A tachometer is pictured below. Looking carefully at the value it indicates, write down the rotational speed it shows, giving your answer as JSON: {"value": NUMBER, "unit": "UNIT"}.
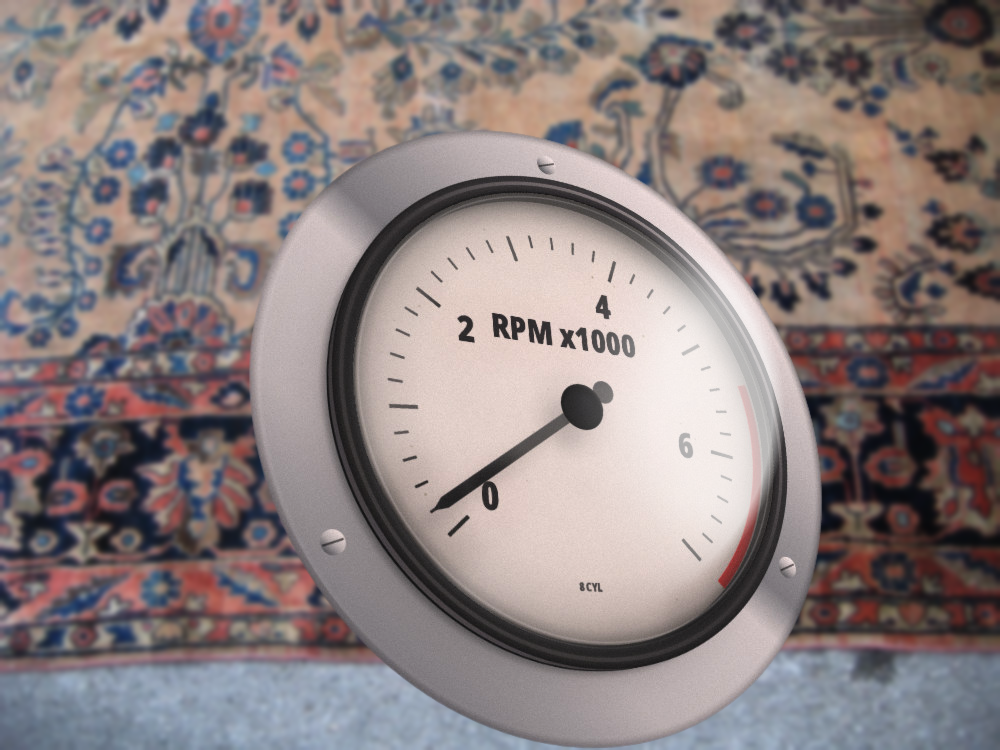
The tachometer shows {"value": 200, "unit": "rpm"}
